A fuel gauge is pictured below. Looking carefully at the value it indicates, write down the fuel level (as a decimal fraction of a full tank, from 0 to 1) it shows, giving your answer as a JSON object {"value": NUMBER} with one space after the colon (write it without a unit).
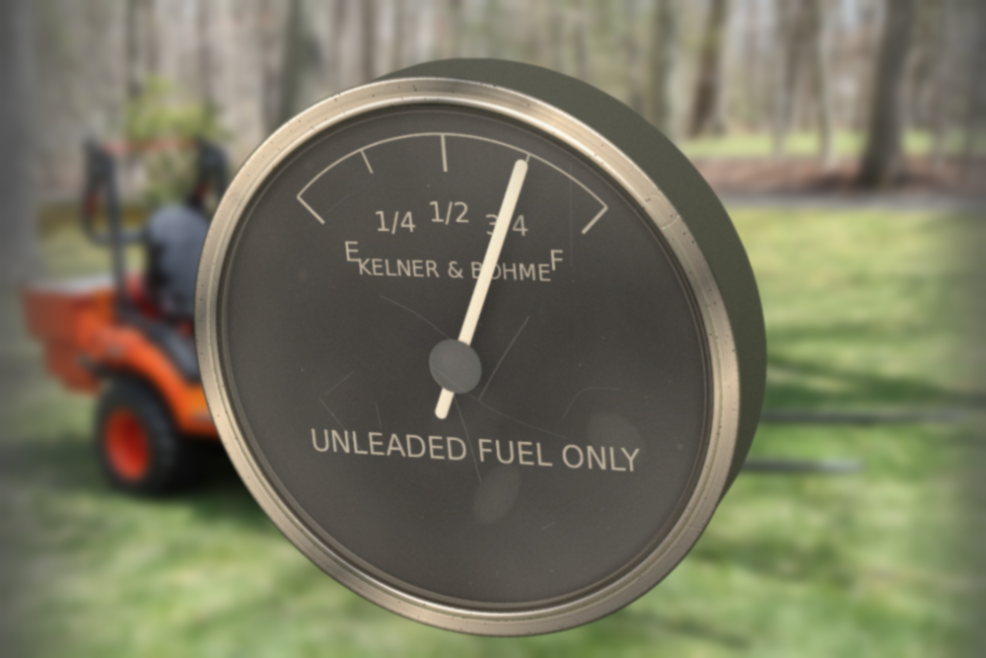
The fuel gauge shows {"value": 0.75}
